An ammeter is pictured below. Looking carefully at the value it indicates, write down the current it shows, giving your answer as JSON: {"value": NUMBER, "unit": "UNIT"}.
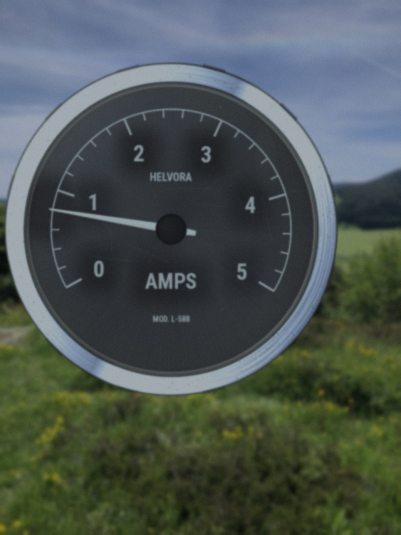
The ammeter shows {"value": 0.8, "unit": "A"}
